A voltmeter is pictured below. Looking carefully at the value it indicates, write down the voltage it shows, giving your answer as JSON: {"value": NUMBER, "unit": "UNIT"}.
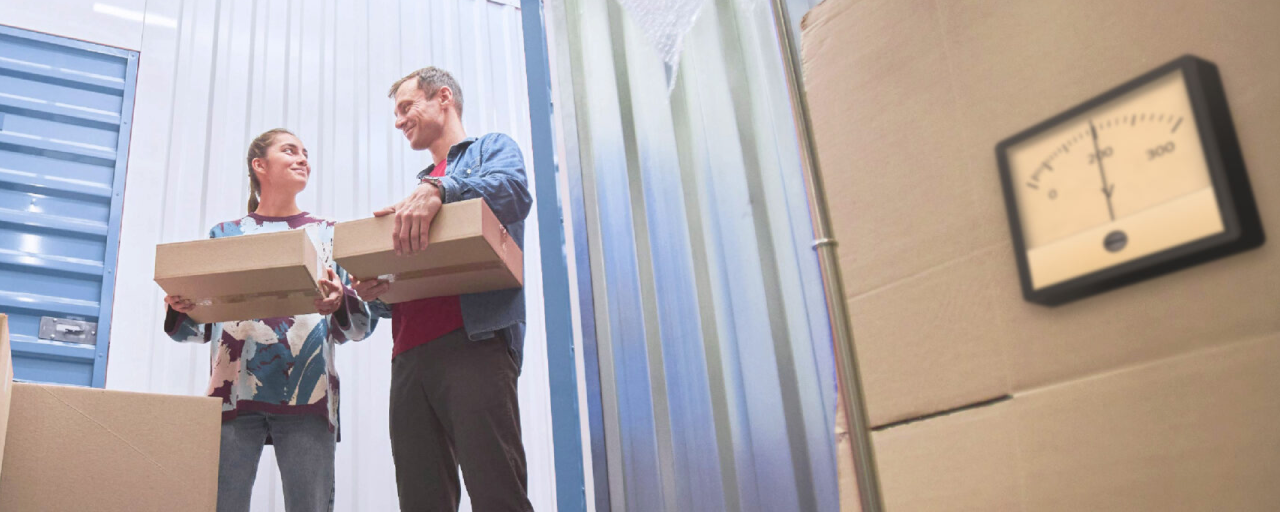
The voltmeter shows {"value": 200, "unit": "V"}
